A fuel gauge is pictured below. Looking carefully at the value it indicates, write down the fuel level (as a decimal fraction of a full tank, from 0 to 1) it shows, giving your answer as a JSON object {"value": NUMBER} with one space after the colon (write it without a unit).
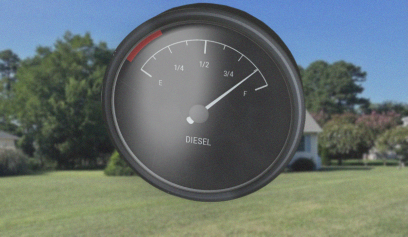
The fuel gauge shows {"value": 0.875}
